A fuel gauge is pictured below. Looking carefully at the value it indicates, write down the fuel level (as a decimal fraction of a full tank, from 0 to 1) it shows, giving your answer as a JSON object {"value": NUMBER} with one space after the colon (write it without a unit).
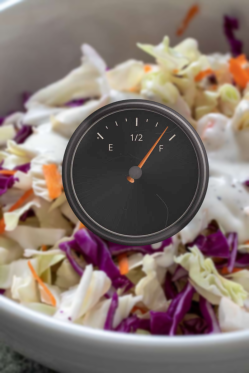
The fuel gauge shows {"value": 0.875}
